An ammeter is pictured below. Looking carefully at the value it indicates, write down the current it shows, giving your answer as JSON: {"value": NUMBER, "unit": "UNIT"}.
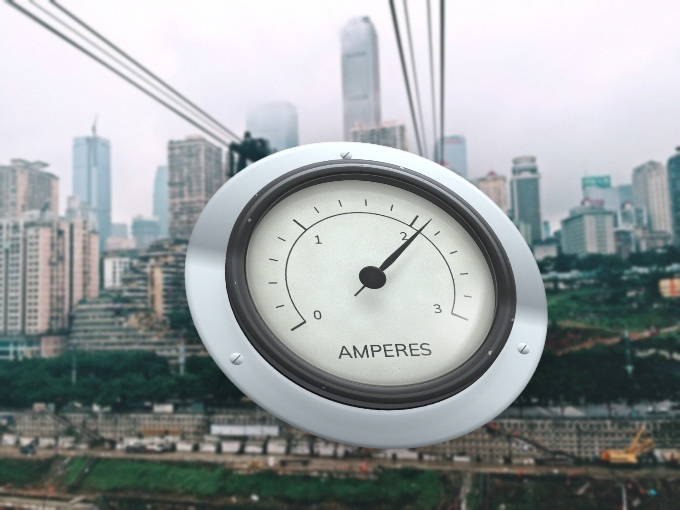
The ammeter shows {"value": 2.1, "unit": "A"}
